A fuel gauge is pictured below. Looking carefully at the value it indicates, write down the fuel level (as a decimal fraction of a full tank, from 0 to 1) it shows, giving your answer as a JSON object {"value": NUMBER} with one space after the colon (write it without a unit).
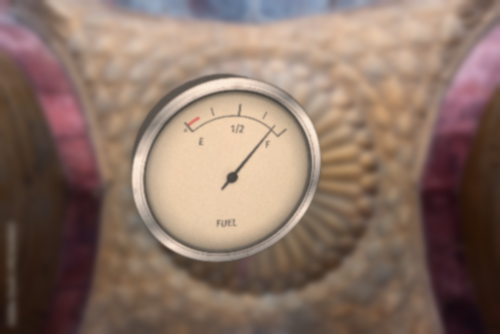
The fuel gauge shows {"value": 0.875}
